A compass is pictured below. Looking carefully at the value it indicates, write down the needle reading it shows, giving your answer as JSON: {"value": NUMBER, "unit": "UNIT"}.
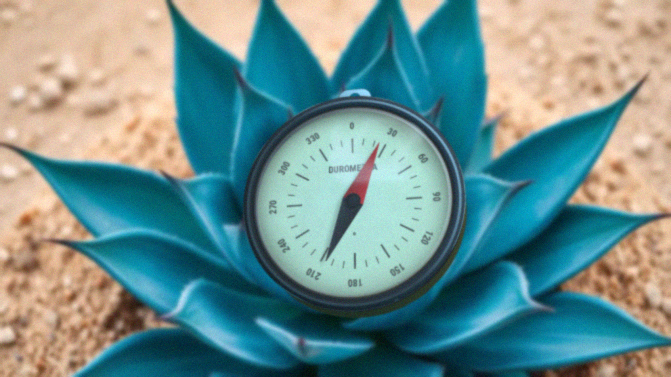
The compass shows {"value": 25, "unit": "°"}
